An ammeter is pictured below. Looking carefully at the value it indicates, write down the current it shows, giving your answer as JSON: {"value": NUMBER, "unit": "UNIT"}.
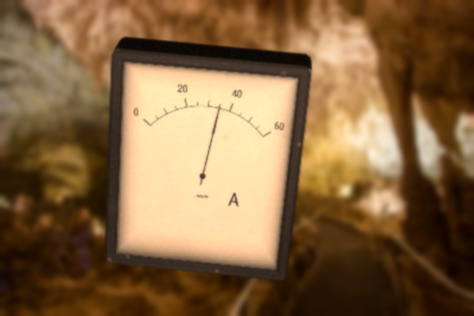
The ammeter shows {"value": 35, "unit": "A"}
